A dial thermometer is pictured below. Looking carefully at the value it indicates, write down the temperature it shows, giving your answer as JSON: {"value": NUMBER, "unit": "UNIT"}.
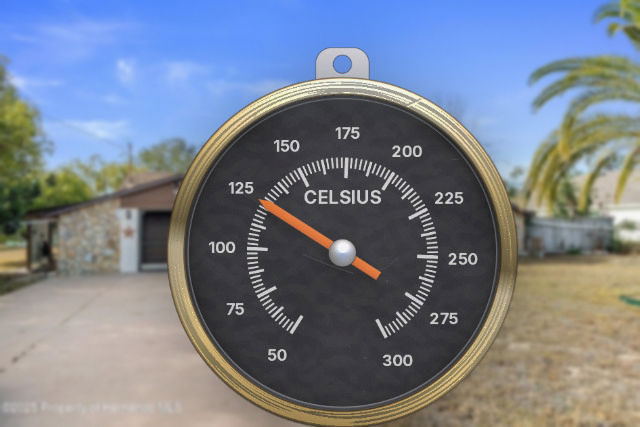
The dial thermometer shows {"value": 125, "unit": "°C"}
